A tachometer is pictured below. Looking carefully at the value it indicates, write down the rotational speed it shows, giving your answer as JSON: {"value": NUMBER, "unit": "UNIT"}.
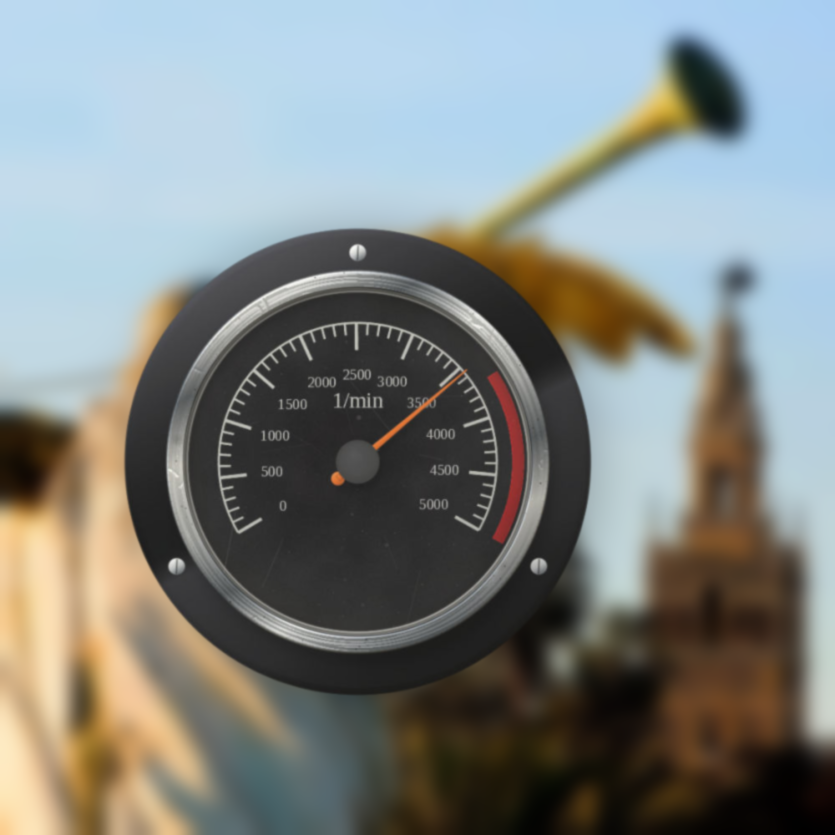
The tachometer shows {"value": 3550, "unit": "rpm"}
